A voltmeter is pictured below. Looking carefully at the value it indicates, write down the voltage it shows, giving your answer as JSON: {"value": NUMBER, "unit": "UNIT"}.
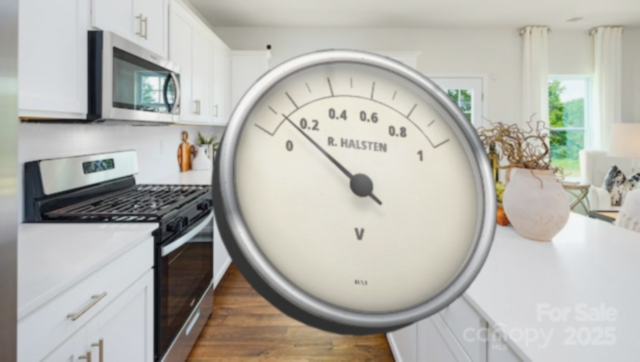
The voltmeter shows {"value": 0.1, "unit": "V"}
